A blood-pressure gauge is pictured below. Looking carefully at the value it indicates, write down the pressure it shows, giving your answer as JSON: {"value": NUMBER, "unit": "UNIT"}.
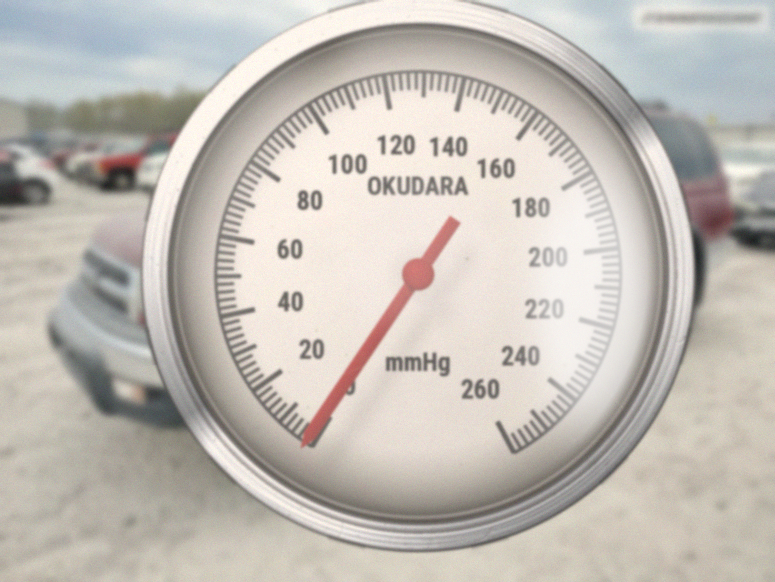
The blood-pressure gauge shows {"value": 2, "unit": "mmHg"}
